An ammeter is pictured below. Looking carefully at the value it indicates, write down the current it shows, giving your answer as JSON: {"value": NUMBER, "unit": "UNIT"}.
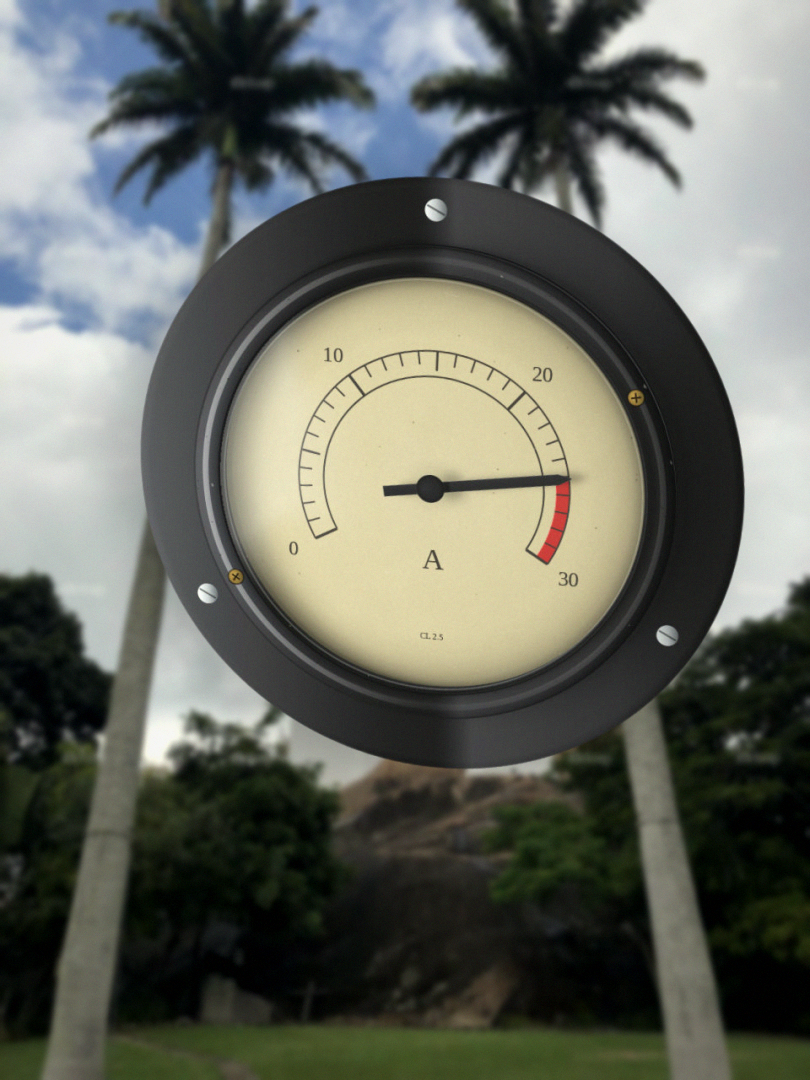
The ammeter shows {"value": 25, "unit": "A"}
